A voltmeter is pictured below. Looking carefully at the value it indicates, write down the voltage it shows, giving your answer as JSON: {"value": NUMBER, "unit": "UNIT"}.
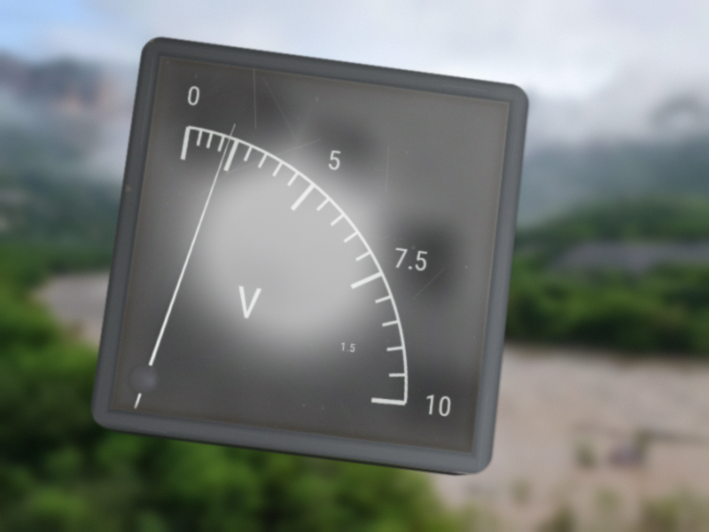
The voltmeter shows {"value": 2.25, "unit": "V"}
